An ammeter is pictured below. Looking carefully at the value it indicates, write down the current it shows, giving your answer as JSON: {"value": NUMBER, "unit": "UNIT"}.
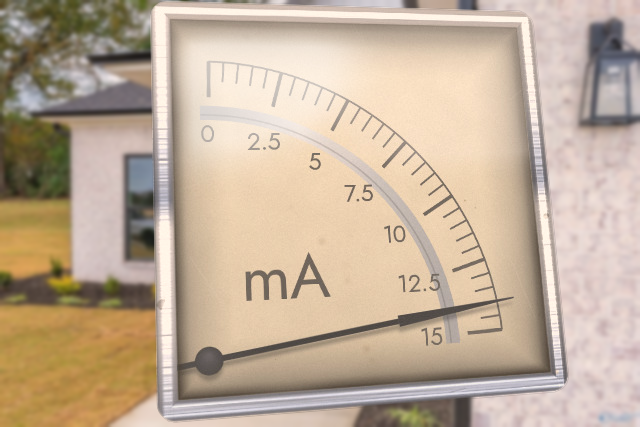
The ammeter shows {"value": 14, "unit": "mA"}
